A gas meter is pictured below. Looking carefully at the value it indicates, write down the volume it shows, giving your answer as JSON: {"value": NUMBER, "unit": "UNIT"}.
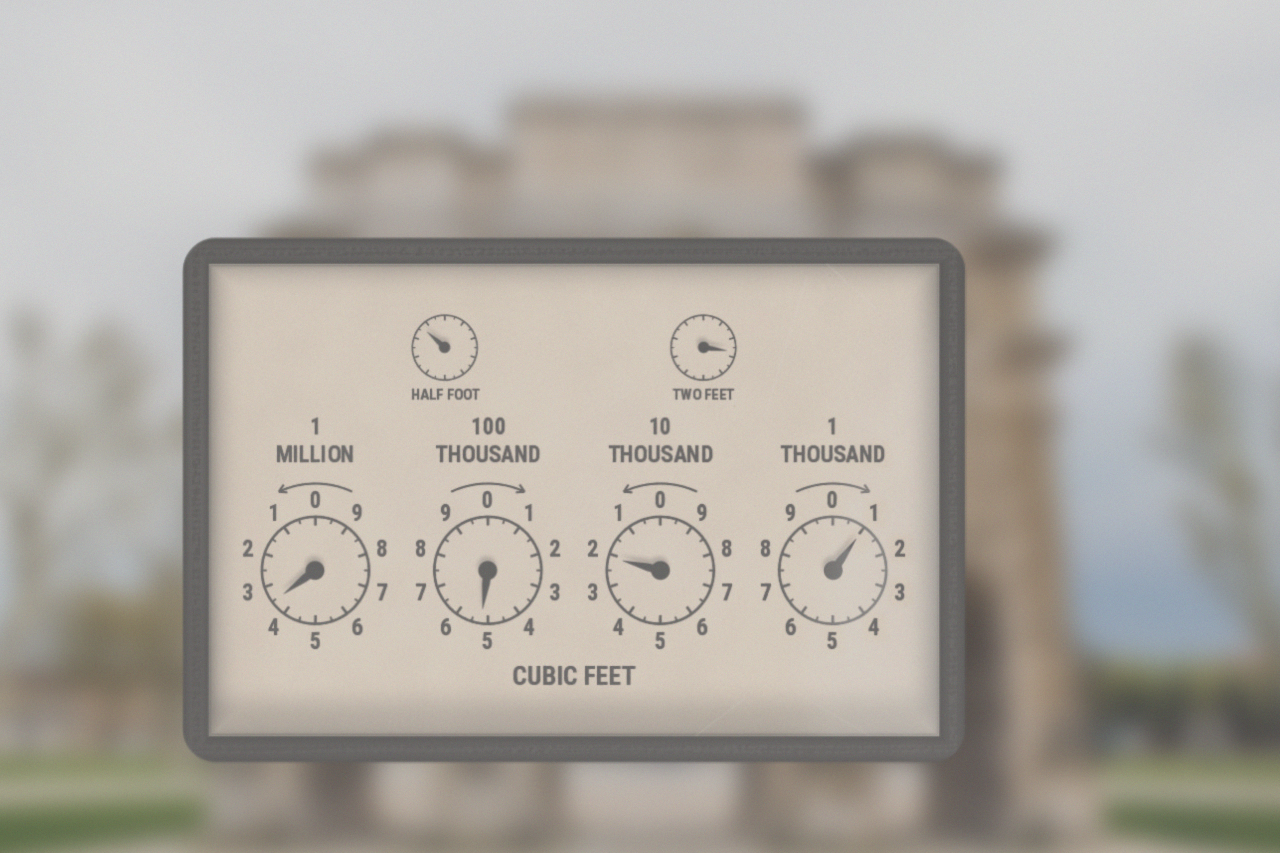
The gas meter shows {"value": 352100, "unit": "ft³"}
